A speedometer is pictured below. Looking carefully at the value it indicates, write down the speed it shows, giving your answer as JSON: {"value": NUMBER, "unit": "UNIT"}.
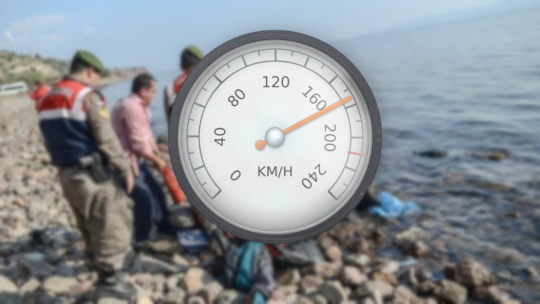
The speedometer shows {"value": 175, "unit": "km/h"}
